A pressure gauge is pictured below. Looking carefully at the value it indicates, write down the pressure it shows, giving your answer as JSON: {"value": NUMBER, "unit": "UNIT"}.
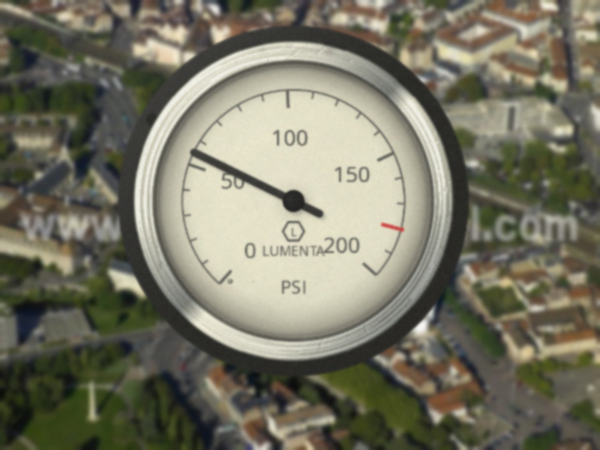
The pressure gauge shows {"value": 55, "unit": "psi"}
